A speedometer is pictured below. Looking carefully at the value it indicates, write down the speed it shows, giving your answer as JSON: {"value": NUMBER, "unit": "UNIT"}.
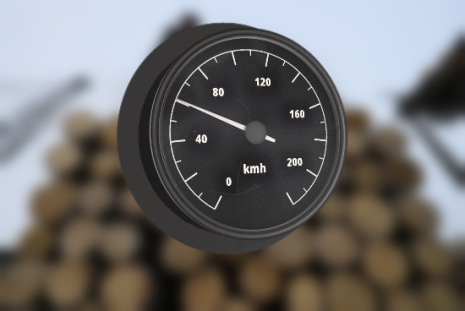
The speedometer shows {"value": 60, "unit": "km/h"}
